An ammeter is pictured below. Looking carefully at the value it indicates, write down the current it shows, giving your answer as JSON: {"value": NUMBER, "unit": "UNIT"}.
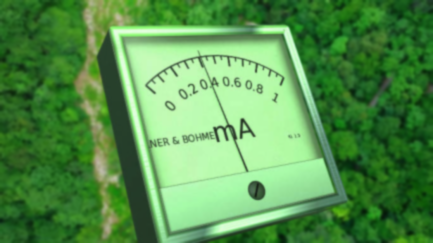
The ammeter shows {"value": 0.4, "unit": "mA"}
